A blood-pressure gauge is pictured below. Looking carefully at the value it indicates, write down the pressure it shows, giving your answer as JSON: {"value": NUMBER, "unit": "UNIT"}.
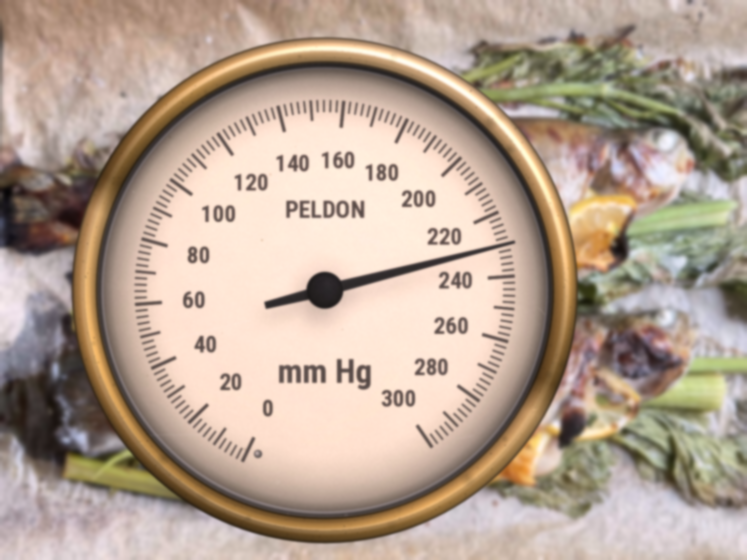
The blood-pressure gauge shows {"value": 230, "unit": "mmHg"}
